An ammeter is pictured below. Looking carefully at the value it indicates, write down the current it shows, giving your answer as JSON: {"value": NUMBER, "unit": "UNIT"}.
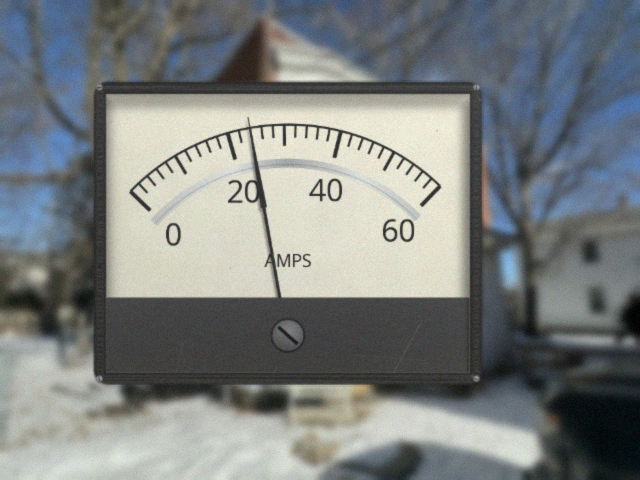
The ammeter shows {"value": 24, "unit": "A"}
